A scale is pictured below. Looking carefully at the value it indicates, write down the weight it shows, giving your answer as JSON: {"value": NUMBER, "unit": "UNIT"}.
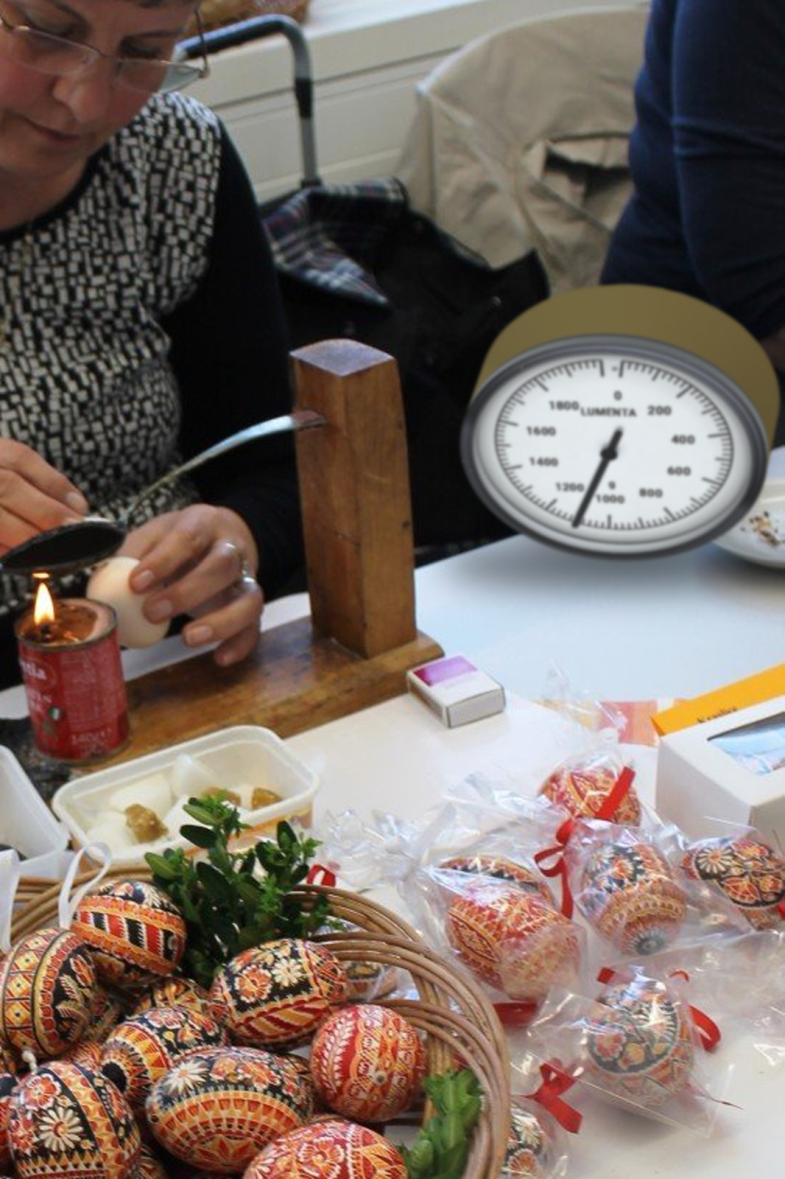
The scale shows {"value": 1100, "unit": "g"}
